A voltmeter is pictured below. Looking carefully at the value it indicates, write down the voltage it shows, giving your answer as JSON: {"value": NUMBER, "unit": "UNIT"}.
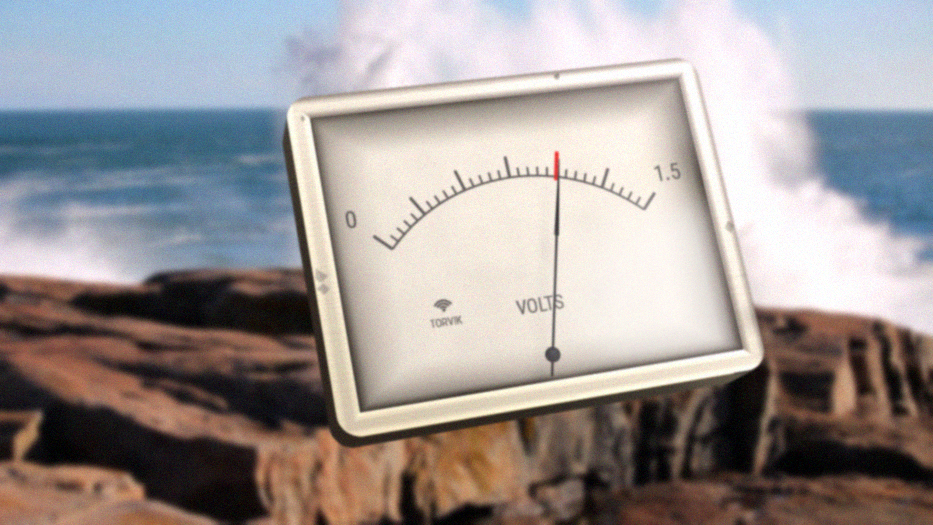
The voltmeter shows {"value": 1, "unit": "V"}
